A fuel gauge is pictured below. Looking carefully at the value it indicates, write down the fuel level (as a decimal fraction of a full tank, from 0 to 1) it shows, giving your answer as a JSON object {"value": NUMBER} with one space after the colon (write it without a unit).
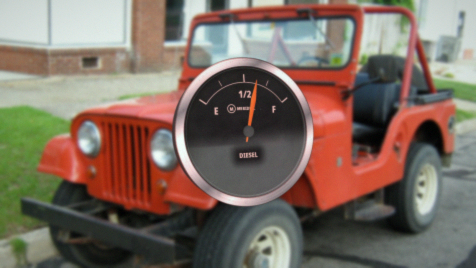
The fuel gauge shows {"value": 0.625}
